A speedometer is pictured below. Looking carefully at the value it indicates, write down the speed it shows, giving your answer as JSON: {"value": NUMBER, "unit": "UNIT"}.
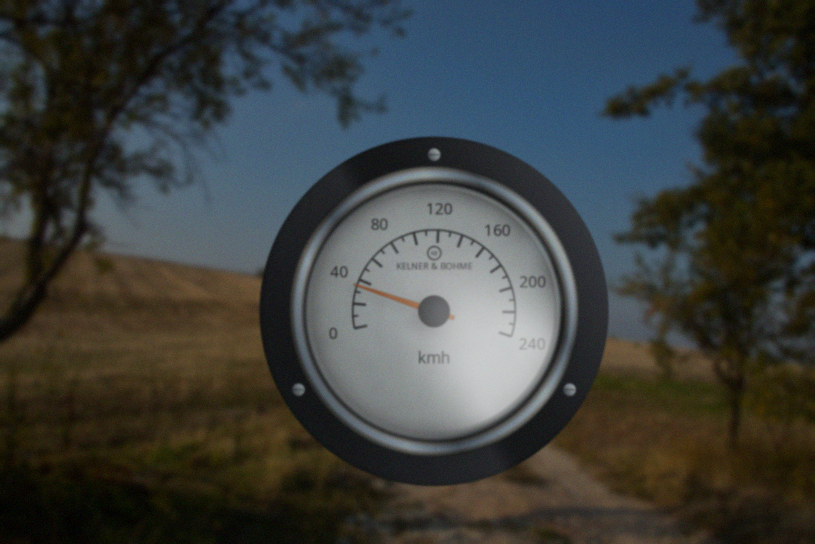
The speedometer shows {"value": 35, "unit": "km/h"}
